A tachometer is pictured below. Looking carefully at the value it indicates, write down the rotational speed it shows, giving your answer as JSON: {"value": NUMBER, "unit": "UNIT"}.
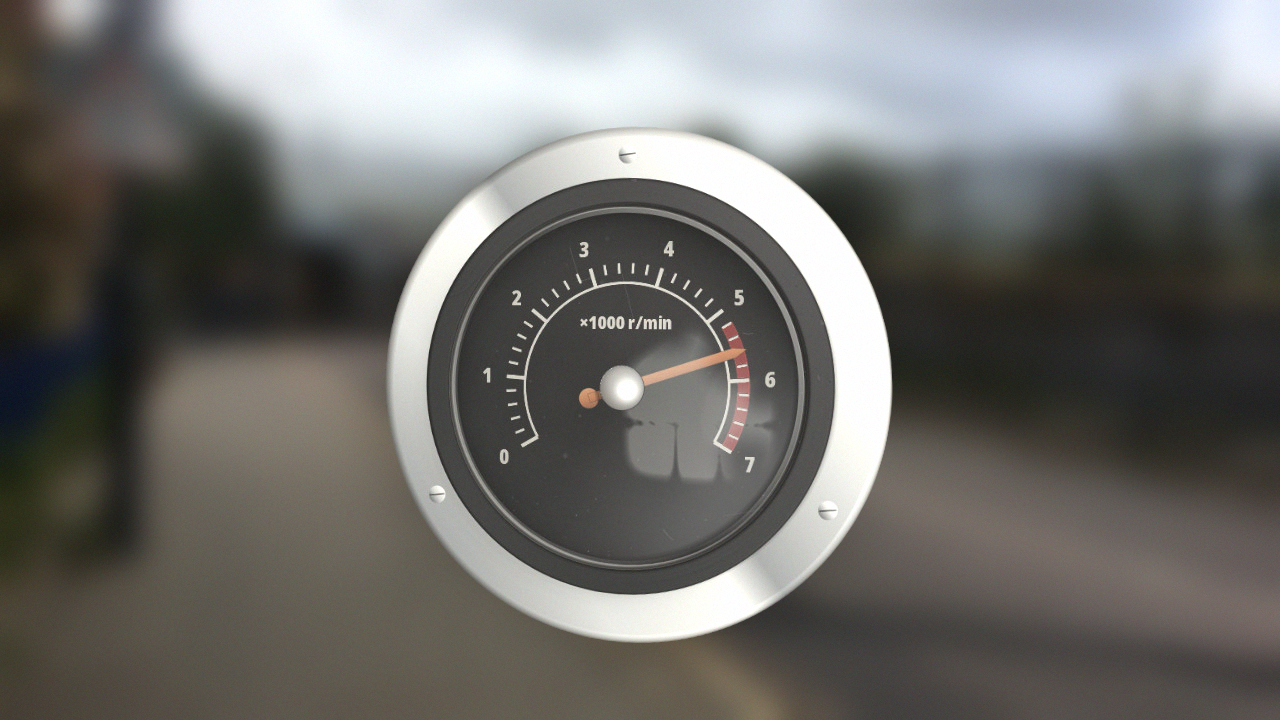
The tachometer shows {"value": 5600, "unit": "rpm"}
